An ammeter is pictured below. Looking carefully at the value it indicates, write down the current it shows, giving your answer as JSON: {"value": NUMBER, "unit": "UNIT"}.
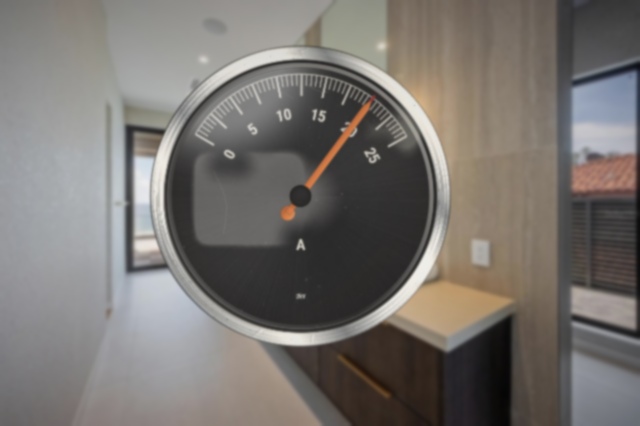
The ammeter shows {"value": 20, "unit": "A"}
